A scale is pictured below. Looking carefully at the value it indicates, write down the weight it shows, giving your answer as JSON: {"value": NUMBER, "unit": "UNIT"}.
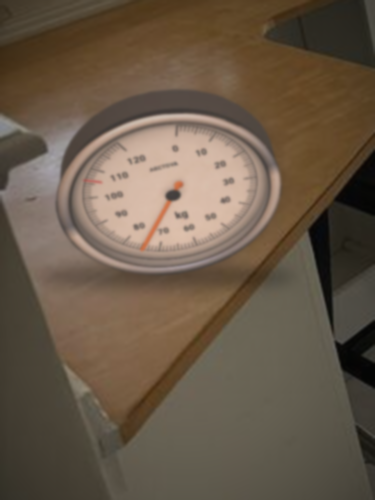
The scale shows {"value": 75, "unit": "kg"}
